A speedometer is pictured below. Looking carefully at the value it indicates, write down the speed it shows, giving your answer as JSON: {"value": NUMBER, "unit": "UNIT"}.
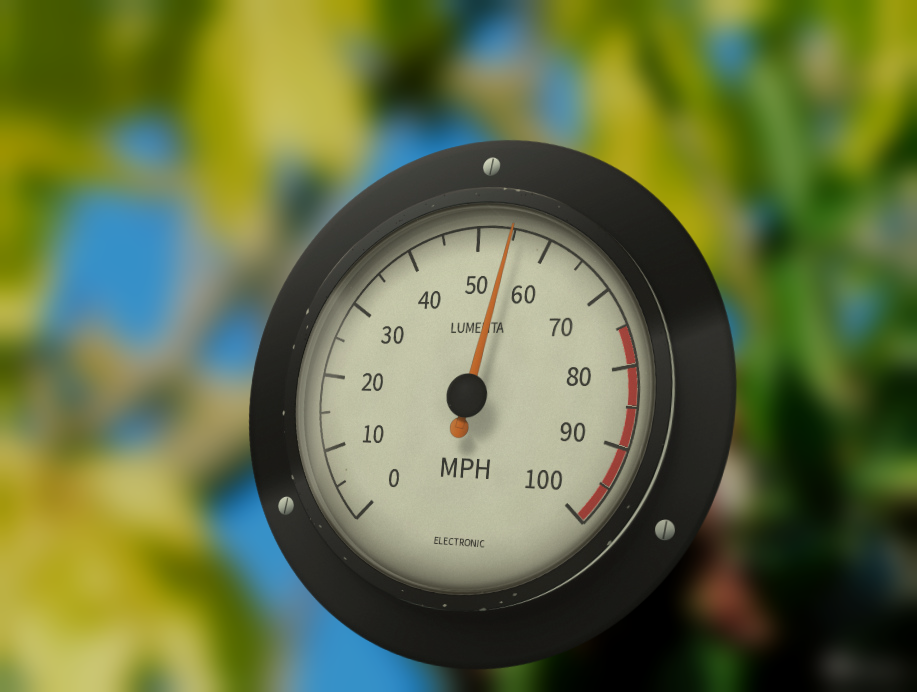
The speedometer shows {"value": 55, "unit": "mph"}
